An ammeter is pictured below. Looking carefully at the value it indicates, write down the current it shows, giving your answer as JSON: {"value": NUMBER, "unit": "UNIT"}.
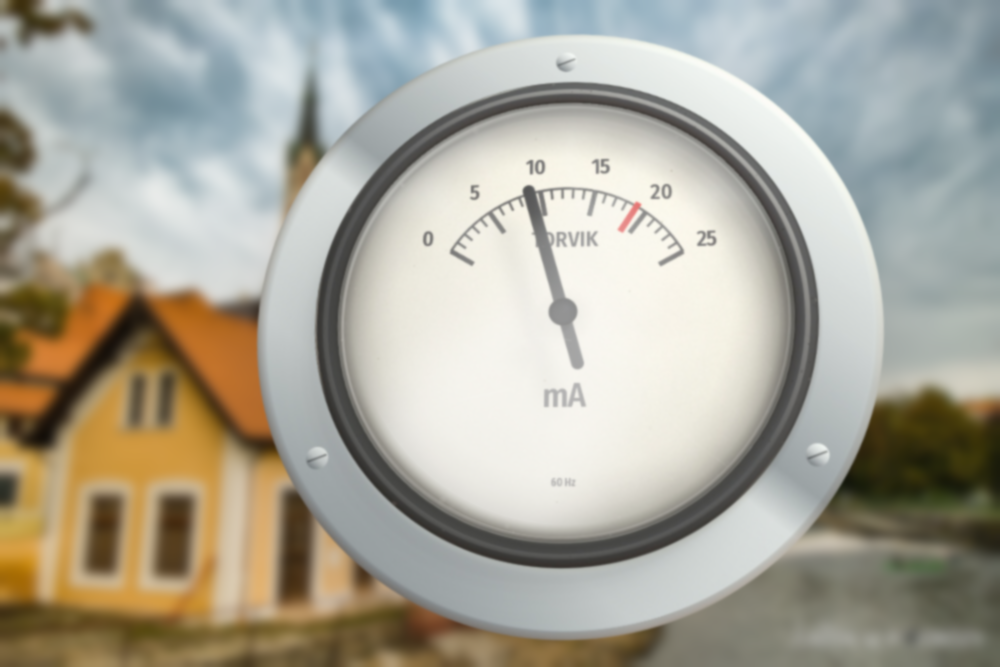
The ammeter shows {"value": 9, "unit": "mA"}
